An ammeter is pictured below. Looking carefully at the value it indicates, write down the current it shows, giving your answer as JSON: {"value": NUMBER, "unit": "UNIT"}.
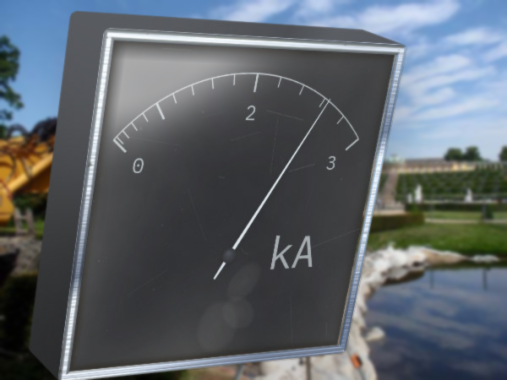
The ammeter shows {"value": 2.6, "unit": "kA"}
